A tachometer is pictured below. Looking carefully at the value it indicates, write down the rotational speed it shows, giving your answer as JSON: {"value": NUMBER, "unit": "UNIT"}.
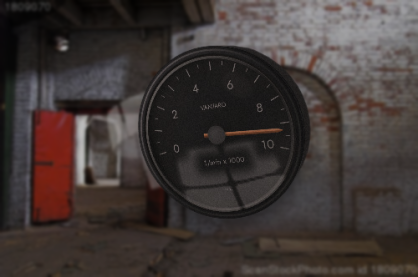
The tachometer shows {"value": 9250, "unit": "rpm"}
